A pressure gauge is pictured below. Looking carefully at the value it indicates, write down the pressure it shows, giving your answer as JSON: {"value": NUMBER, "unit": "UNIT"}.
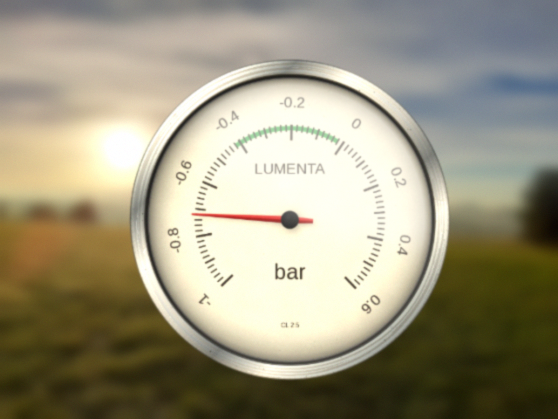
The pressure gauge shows {"value": -0.72, "unit": "bar"}
